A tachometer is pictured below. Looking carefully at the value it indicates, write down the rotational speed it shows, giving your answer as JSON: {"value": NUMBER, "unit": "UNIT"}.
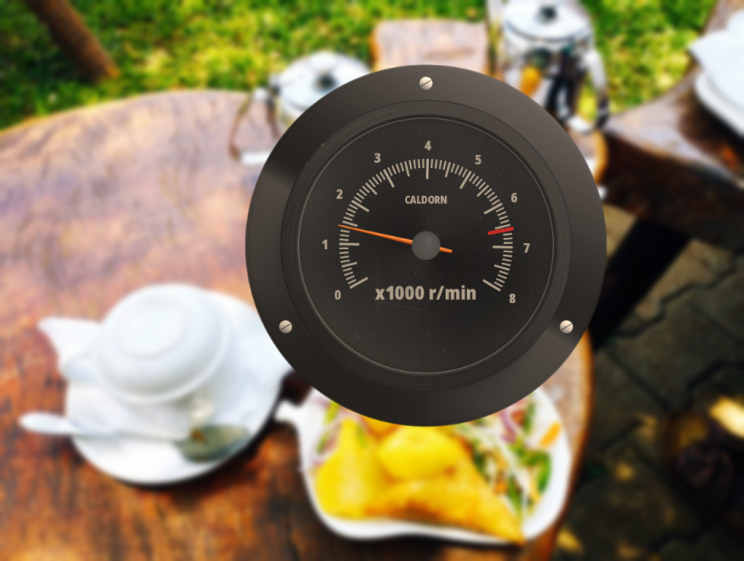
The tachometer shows {"value": 1400, "unit": "rpm"}
